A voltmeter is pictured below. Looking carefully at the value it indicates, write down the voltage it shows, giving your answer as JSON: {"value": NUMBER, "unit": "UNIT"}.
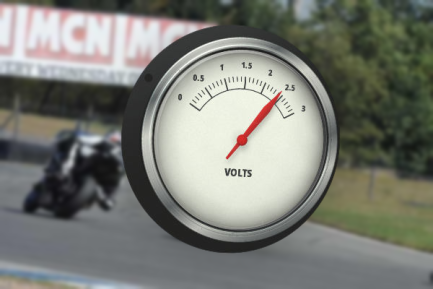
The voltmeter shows {"value": 2.4, "unit": "V"}
